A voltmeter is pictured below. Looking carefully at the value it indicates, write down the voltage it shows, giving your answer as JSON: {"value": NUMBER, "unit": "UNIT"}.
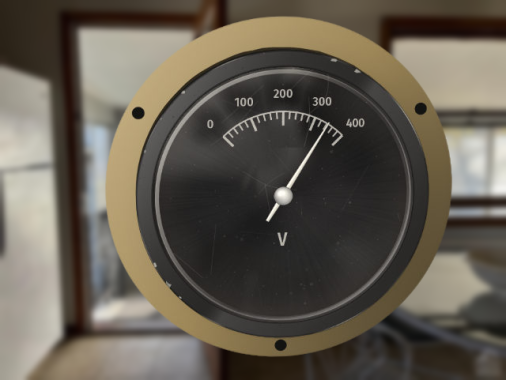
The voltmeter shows {"value": 340, "unit": "V"}
